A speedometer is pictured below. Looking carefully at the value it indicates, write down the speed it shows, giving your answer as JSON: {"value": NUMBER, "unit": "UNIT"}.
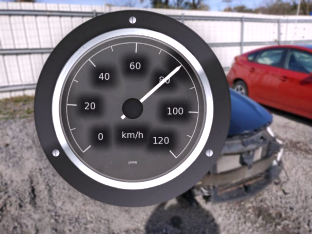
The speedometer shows {"value": 80, "unit": "km/h"}
